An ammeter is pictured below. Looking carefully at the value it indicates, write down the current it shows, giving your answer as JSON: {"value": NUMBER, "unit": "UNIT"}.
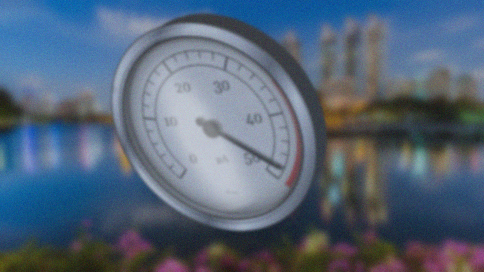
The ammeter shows {"value": 48, "unit": "µA"}
